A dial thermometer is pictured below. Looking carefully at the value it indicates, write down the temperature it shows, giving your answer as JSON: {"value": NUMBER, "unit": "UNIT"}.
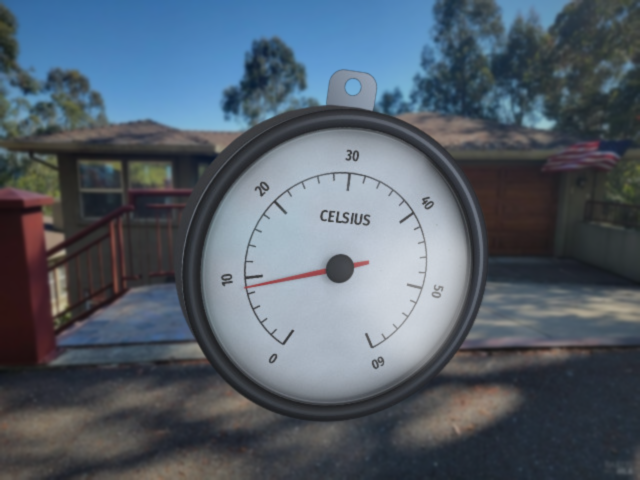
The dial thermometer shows {"value": 9, "unit": "°C"}
